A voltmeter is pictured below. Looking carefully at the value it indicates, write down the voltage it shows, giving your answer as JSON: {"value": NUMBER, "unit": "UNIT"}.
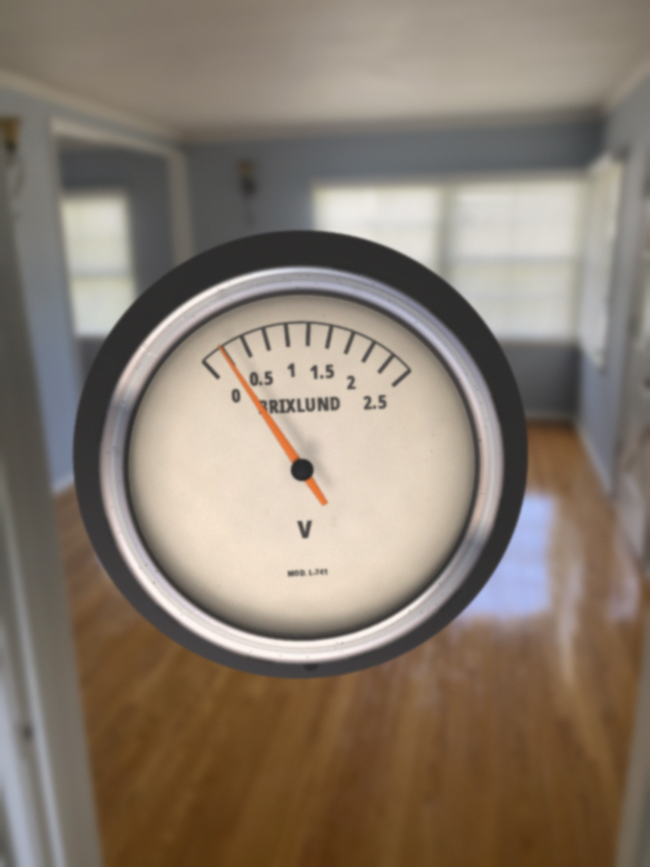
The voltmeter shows {"value": 0.25, "unit": "V"}
